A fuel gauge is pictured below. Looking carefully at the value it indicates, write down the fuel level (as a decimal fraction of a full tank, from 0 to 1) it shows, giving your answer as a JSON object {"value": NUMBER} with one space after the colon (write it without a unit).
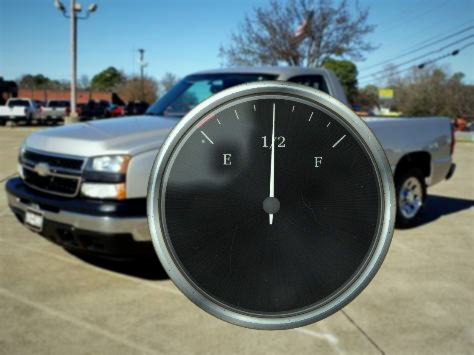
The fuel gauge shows {"value": 0.5}
